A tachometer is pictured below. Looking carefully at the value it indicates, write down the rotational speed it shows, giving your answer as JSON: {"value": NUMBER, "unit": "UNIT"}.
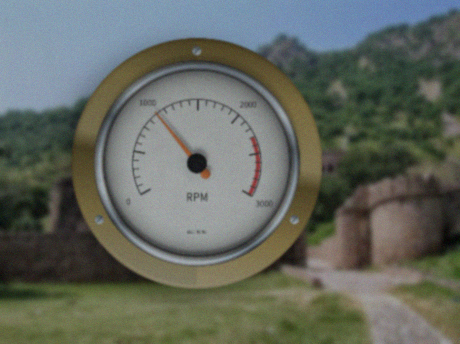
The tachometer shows {"value": 1000, "unit": "rpm"}
